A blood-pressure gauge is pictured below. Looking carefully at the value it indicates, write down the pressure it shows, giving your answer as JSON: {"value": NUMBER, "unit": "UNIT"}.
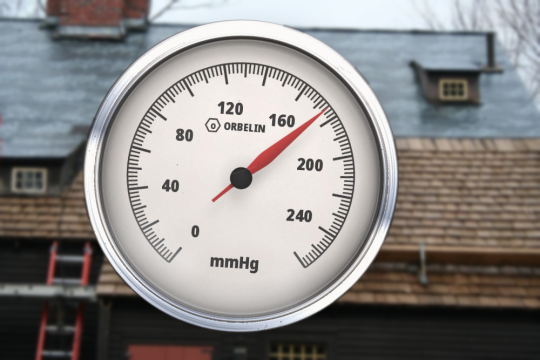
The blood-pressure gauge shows {"value": 174, "unit": "mmHg"}
